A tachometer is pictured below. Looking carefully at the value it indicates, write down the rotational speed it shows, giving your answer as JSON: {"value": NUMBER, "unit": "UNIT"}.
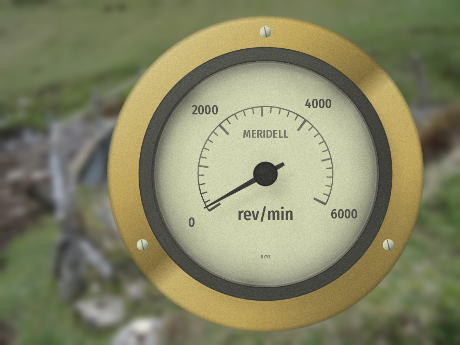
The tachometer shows {"value": 100, "unit": "rpm"}
